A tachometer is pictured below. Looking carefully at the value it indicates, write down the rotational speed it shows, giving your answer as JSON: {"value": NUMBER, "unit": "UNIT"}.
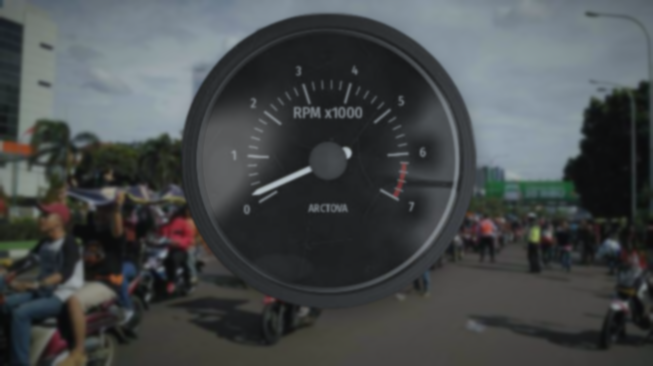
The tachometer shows {"value": 200, "unit": "rpm"}
